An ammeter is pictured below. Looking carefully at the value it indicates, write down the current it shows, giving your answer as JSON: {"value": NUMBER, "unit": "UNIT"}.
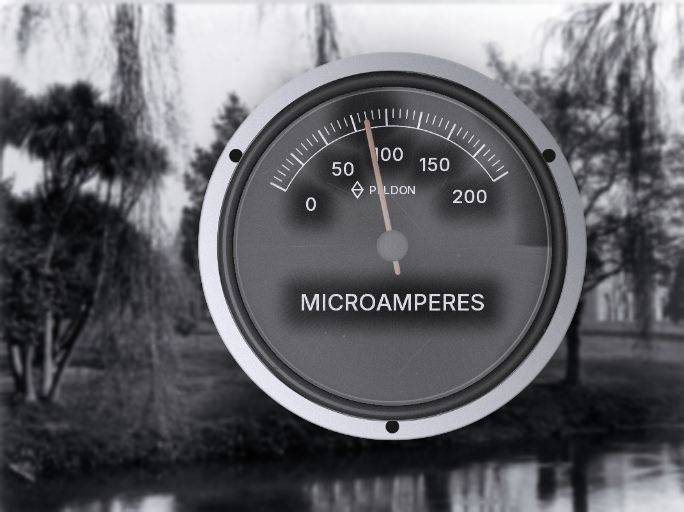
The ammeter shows {"value": 85, "unit": "µA"}
